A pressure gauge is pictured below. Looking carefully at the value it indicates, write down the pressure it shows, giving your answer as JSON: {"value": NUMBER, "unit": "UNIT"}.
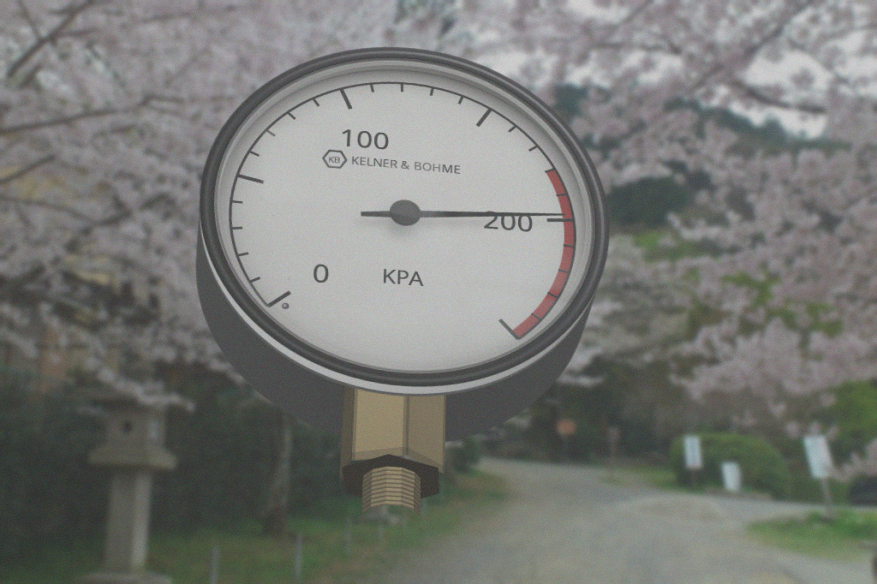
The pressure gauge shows {"value": 200, "unit": "kPa"}
